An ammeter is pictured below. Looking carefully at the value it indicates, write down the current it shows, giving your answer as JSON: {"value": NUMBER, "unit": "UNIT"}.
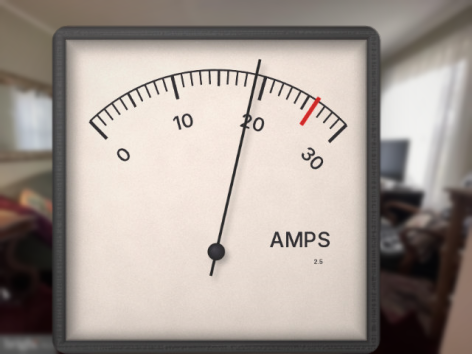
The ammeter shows {"value": 19, "unit": "A"}
